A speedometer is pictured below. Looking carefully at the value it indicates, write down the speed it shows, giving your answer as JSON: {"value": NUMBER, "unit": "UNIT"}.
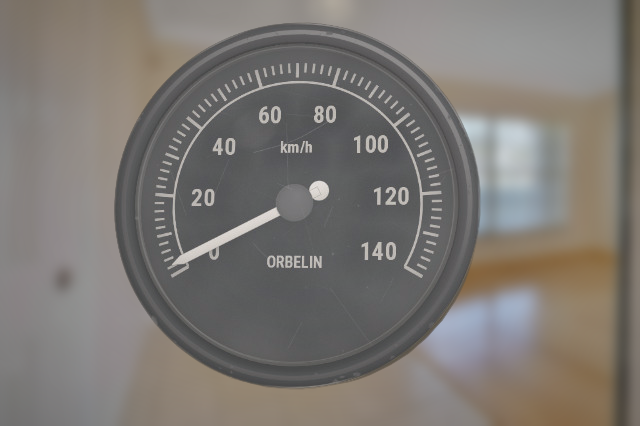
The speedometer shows {"value": 2, "unit": "km/h"}
